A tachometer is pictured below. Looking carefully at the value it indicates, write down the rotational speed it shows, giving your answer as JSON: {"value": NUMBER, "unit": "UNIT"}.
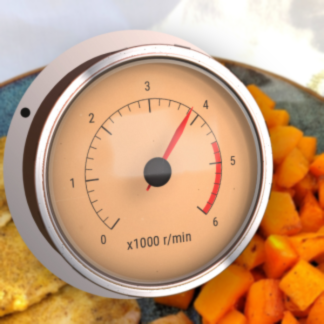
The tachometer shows {"value": 3800, "unit": "rpm"}
